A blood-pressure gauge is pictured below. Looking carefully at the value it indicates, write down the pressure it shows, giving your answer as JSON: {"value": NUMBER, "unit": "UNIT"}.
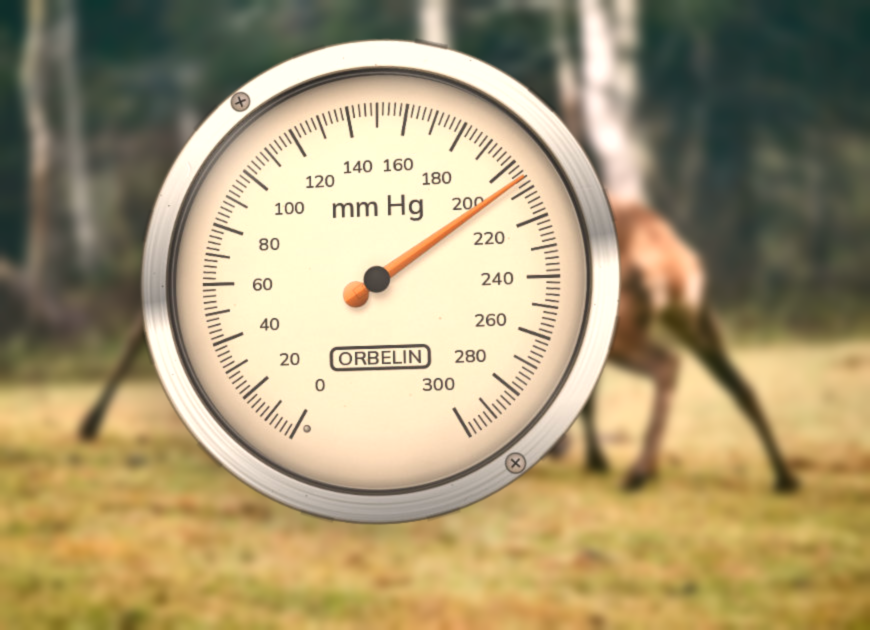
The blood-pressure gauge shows {"value": 206, "unit": "mmHg"}
